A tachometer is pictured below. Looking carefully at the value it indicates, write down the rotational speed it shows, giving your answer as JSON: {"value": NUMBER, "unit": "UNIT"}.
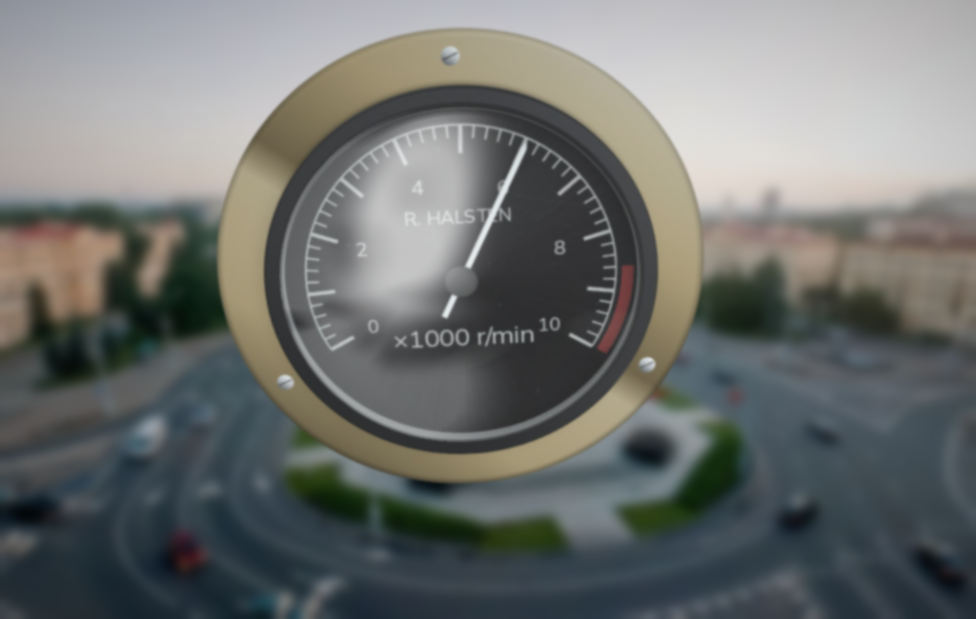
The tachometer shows {"value": 6000, "unit": "rpm"}
